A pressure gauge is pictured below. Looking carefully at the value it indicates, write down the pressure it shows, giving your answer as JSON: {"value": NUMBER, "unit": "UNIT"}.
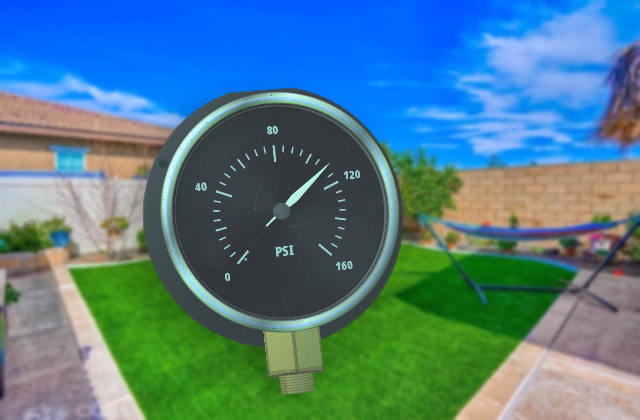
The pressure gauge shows {"value": 110, "unit": "psi"}
